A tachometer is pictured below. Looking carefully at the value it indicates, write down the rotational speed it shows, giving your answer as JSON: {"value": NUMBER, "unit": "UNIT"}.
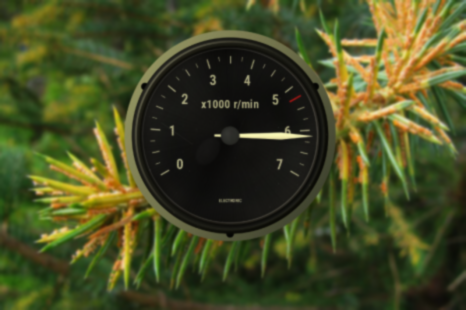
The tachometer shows {"value": 6125, "unit": "rpm"}
